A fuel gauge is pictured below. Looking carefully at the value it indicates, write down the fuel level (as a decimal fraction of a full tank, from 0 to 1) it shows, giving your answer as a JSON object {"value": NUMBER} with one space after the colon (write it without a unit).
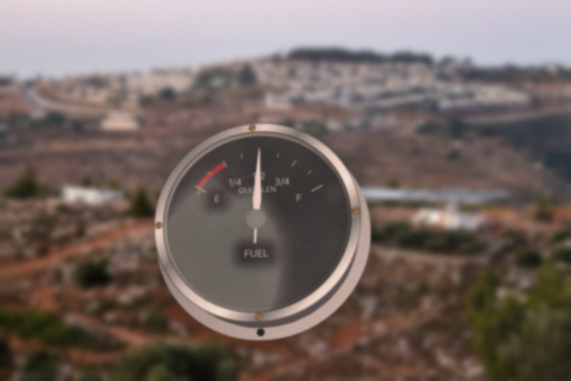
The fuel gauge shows {"value": 0.5}
